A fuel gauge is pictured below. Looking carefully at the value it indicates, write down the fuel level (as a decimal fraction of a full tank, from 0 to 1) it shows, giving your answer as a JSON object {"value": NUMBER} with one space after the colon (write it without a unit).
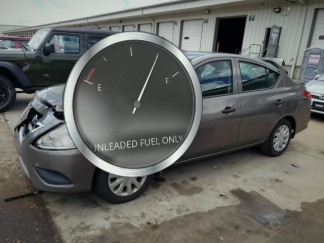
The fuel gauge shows {"value": 0.75}
